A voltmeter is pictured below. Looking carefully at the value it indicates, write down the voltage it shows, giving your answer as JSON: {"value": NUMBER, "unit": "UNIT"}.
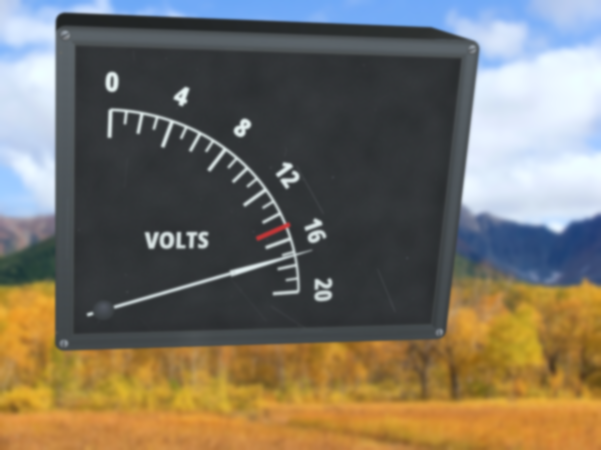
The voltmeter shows {"value": 17, "unit": "V"}
